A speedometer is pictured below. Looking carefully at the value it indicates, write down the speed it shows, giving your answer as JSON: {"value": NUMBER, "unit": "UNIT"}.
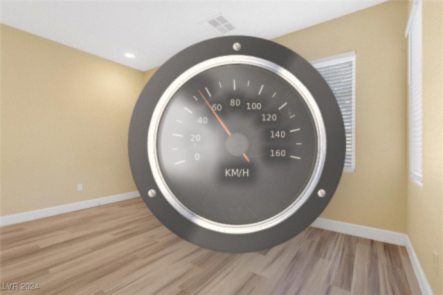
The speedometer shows {"value": 55, "unit": "km/h"}
